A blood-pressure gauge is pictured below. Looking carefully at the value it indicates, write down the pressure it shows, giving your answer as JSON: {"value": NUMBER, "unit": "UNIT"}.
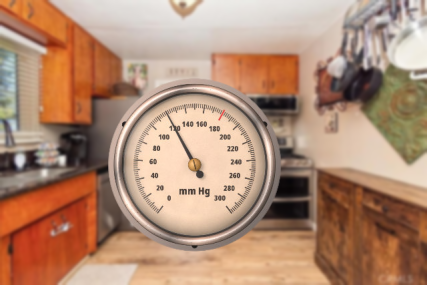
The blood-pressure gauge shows {"value": 120, "unit": "mmHg"}
